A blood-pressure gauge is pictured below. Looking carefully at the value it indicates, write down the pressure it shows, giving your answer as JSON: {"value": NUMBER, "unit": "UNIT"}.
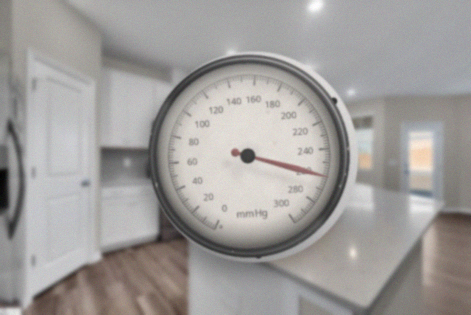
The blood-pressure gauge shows {"value": 260, "unit": "mmHg"}
